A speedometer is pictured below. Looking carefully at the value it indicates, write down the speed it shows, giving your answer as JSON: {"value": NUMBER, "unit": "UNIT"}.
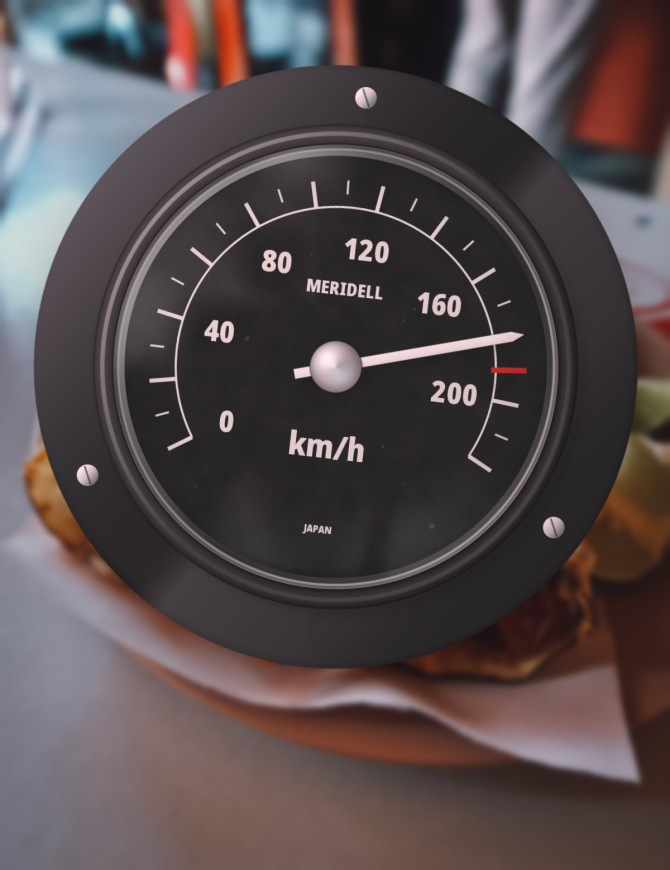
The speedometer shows {"value": 180, "unit": "km/h"}
